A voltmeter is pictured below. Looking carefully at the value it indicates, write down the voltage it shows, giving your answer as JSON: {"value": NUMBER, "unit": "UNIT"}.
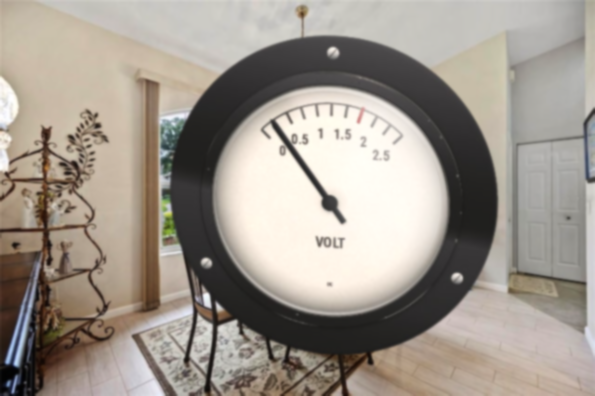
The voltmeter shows {"value": 0.25, "unit": "V"}
